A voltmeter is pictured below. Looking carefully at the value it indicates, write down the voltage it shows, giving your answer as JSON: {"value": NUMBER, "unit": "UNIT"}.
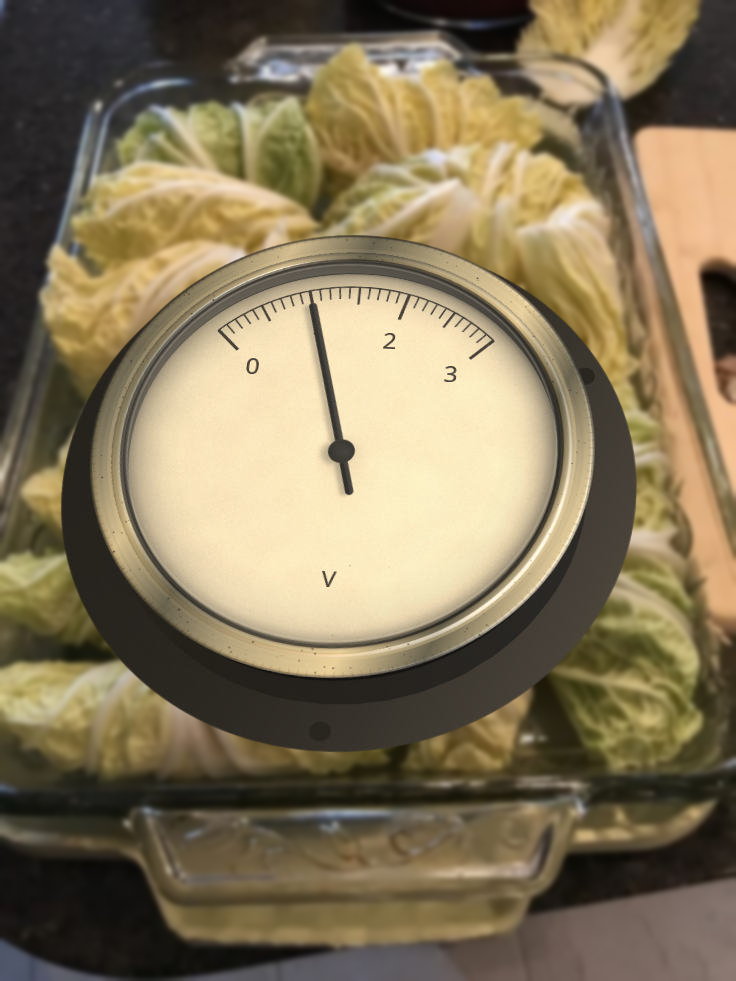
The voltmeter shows {"value": 1, "unit": "V"}
